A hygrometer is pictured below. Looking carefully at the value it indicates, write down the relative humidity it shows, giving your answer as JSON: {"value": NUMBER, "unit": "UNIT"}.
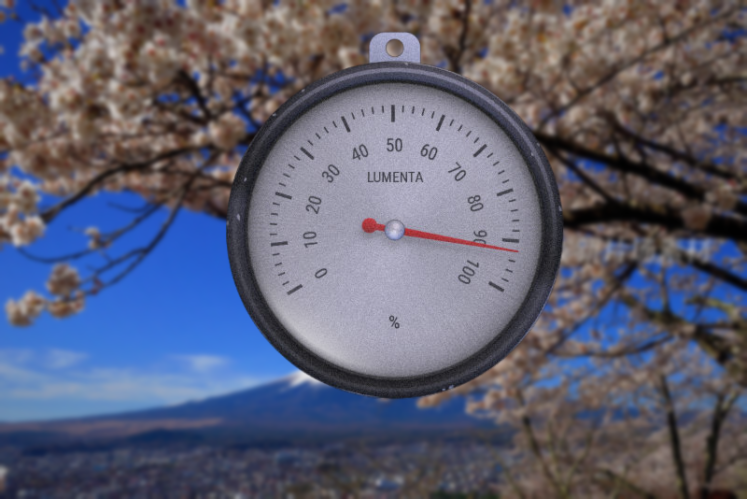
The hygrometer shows {"value": 92, "unit": "%"}
